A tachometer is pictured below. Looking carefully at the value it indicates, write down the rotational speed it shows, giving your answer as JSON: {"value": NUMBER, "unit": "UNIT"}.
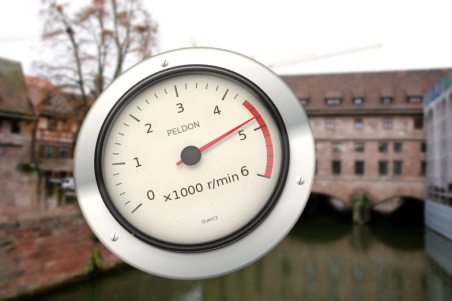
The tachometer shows {"value": 4800, "unit": "rpm"}
